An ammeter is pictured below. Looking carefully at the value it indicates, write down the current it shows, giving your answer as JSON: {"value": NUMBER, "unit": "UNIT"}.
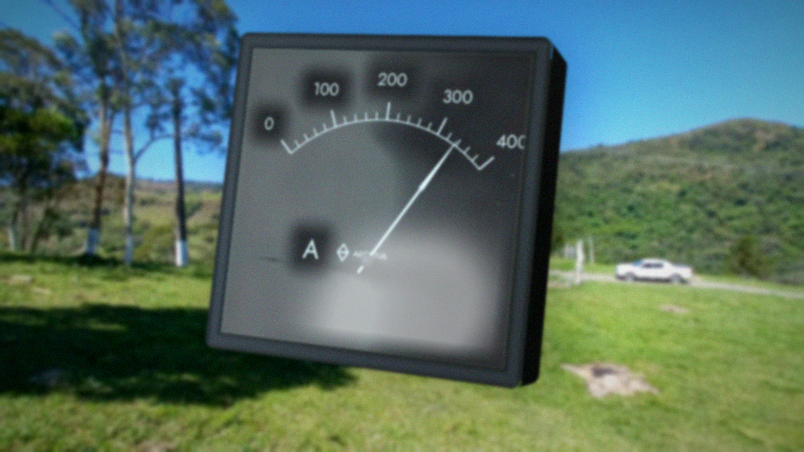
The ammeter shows {"value": 340, "unit": "A"}
